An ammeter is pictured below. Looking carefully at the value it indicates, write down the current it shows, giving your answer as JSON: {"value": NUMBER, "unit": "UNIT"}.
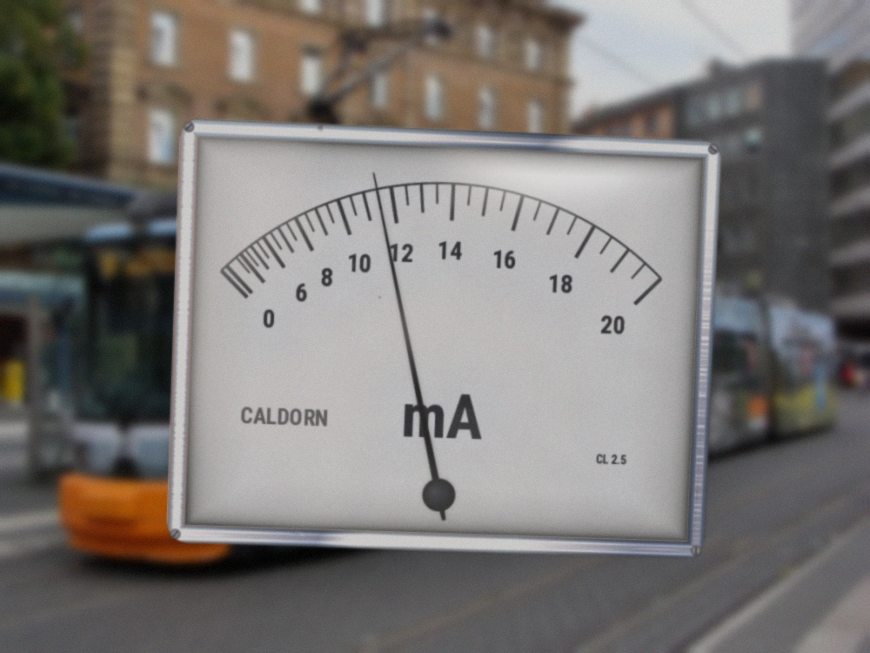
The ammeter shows {"value": 11.5, "unit": "mA"}
